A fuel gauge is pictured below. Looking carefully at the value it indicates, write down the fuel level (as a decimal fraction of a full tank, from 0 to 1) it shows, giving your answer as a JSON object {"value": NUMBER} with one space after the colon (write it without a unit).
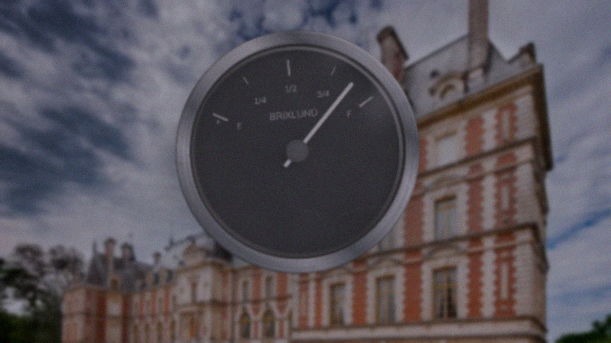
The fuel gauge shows {"value": 0.875}
